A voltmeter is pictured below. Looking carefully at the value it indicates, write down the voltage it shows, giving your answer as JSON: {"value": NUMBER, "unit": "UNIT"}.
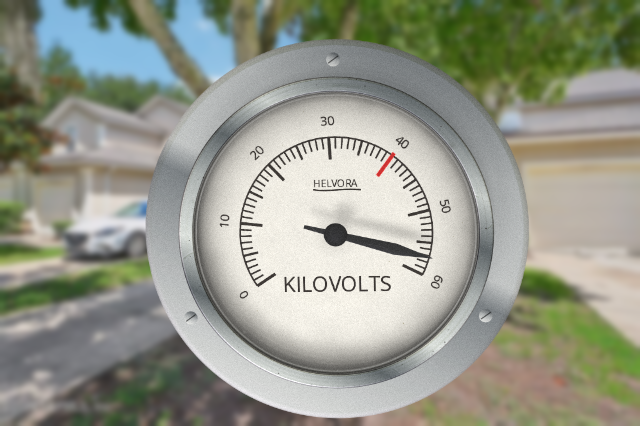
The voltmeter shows {"value": 57, "unit": "kV"}
